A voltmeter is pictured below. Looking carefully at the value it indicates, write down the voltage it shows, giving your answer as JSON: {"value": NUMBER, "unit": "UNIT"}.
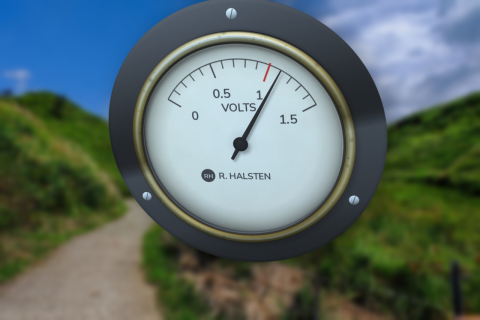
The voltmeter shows {"value": 1.1, "unit": "V"}
